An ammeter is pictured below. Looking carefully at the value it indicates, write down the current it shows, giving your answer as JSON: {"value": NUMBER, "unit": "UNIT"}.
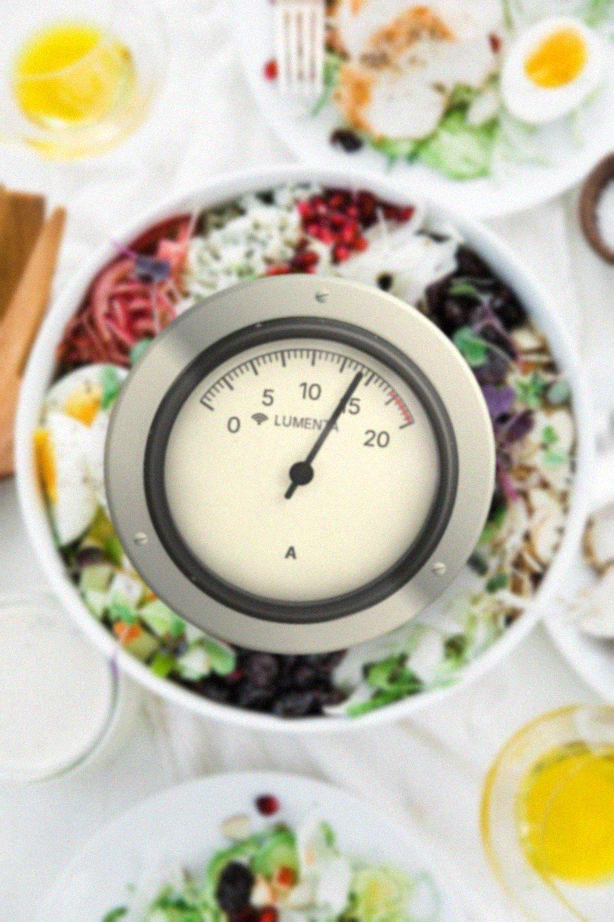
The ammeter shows {"value": 14, "unit": "A"}
